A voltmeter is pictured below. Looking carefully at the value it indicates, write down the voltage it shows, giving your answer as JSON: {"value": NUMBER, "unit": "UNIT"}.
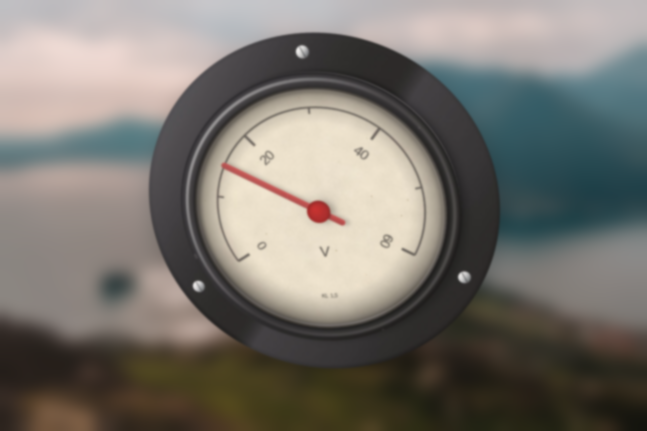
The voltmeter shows {"value": 15, "unit": "V"}
